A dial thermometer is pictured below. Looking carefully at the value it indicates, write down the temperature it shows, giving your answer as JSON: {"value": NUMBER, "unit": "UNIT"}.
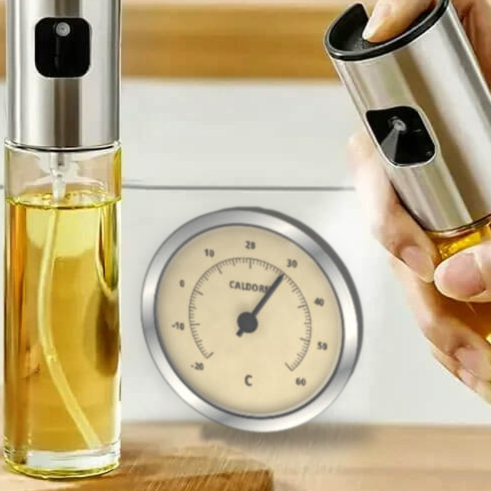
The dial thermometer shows {"value": 30, "unit": "°C"}
